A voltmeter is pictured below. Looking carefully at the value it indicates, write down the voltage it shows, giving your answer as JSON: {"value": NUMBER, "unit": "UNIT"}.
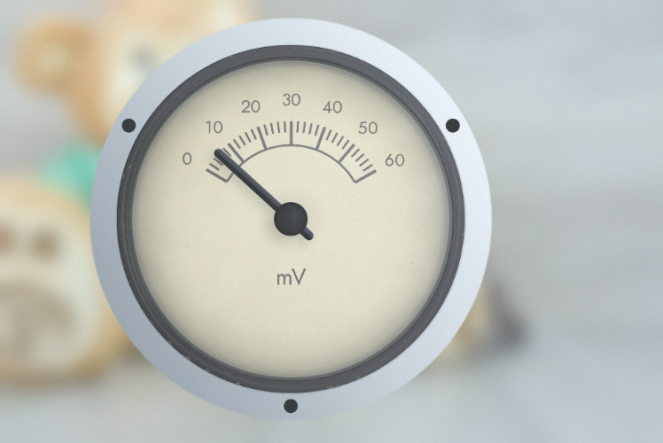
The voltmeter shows {"value": 6, "unit": "mV"}
